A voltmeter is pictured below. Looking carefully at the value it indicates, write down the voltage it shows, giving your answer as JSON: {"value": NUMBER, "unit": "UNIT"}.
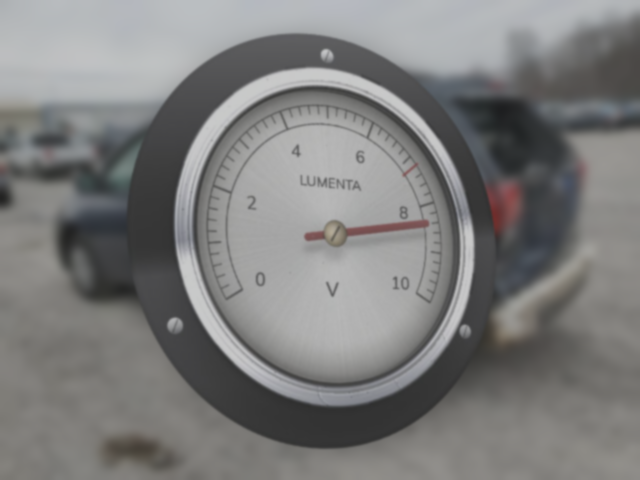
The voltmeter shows {"value": 8.4, "unit": "V"}
